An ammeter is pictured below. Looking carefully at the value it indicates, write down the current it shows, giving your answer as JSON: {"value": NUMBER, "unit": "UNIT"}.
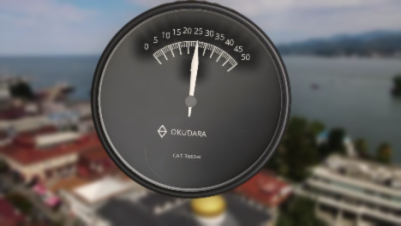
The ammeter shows {"value": 25, "unit": "A"}
